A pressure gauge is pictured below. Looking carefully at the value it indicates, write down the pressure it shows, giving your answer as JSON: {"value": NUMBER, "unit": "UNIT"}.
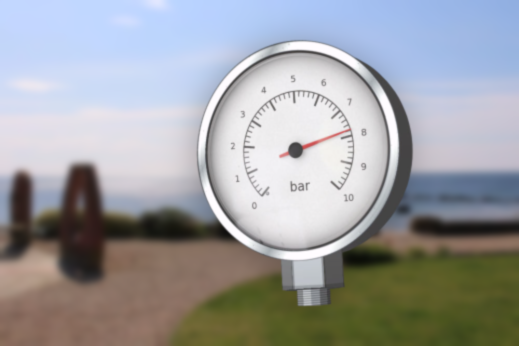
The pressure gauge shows {"value": 7.8, "unit": "bar"}
